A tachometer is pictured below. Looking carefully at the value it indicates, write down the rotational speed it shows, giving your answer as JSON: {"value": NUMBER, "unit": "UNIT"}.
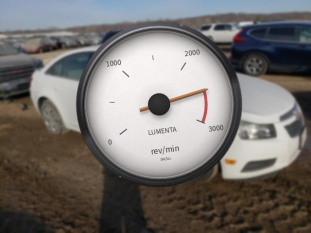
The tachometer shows {"value": 2500, "unit": "rpm"}
